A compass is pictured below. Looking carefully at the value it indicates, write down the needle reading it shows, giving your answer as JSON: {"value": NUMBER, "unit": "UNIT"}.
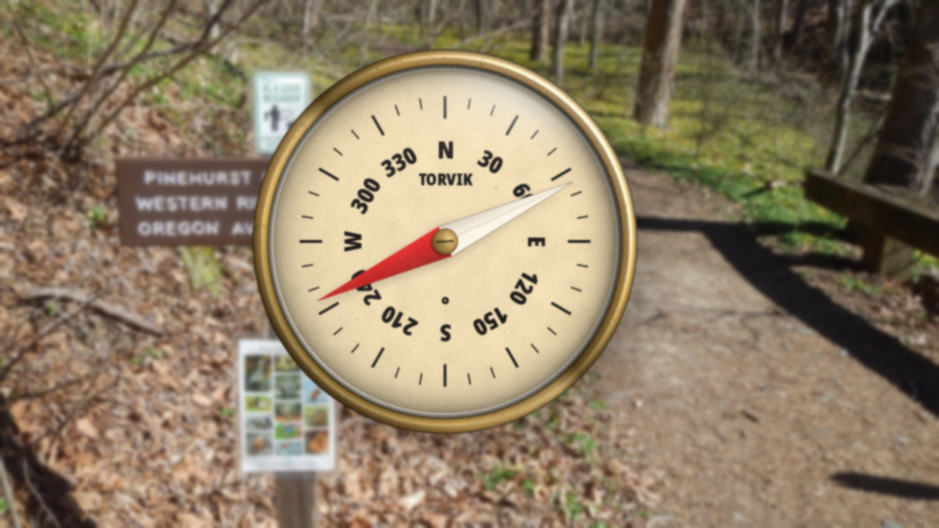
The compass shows {"value": 245, "unit": "°"}
